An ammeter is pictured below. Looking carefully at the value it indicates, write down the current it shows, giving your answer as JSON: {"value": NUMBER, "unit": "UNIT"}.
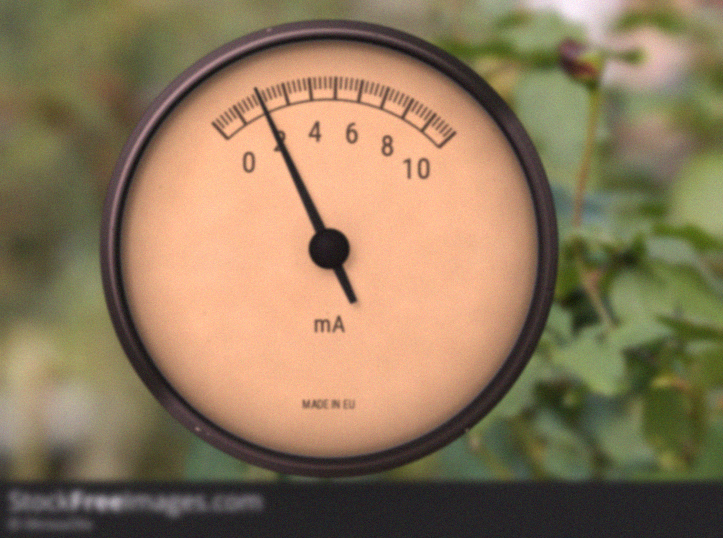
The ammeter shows {"value": 2, "unit": "mA"}
